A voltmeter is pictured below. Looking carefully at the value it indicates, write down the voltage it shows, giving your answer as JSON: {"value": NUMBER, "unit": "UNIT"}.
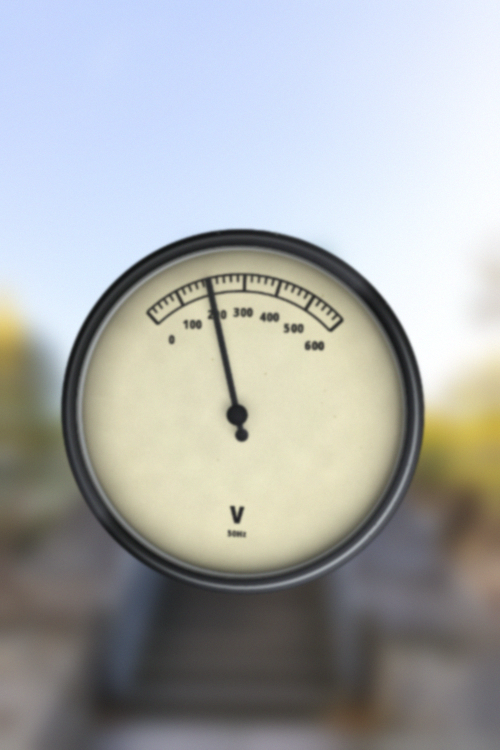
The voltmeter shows {"value": 200, "unit": "V"}
